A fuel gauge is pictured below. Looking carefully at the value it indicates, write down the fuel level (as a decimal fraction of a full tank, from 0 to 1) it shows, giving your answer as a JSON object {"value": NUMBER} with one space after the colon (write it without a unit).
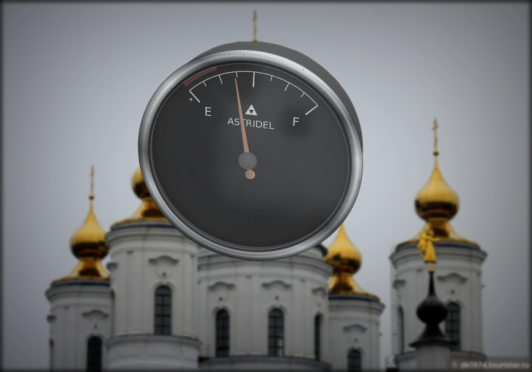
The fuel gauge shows {"value": 0.375}
